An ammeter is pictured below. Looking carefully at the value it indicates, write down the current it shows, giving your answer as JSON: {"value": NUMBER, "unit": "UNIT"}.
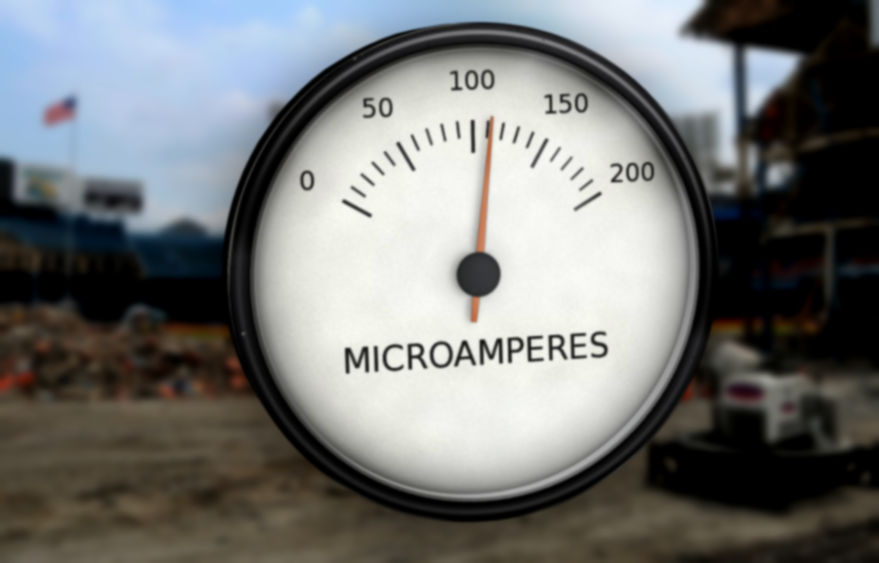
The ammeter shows {"value": 110, "unit": "µA"}
